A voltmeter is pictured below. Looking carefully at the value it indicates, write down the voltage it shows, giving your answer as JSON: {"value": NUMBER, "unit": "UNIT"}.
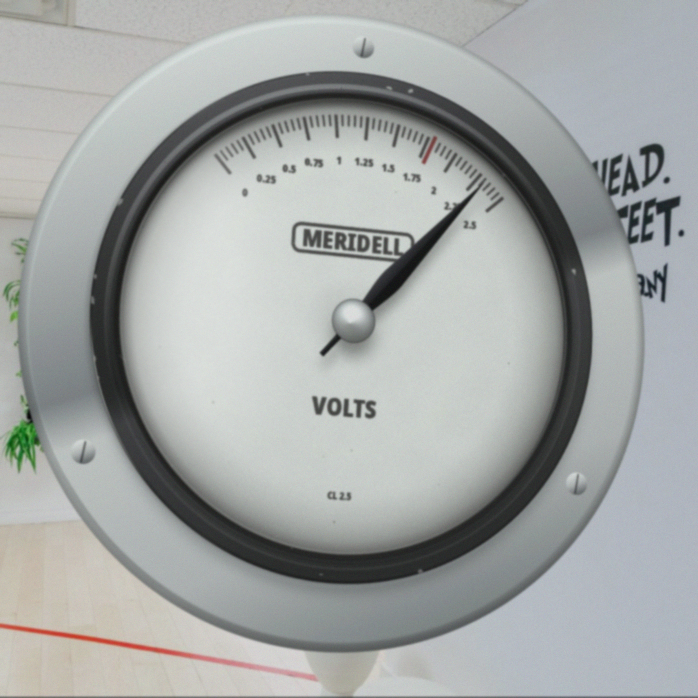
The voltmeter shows {"value": 2.3, "unit": "V"}
